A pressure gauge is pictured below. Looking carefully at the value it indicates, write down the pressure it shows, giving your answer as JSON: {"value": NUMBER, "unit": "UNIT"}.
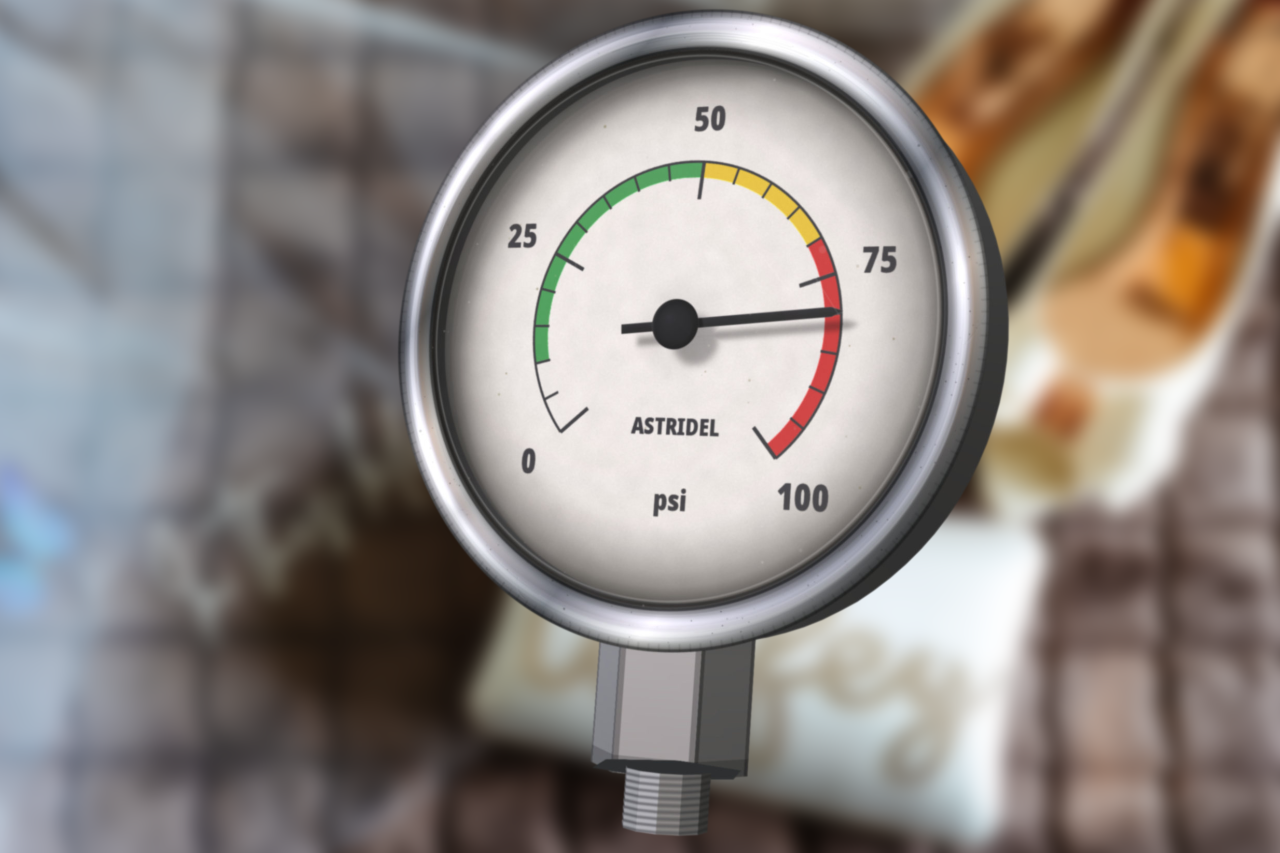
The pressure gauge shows {"value": 80, "unit": "psi"}
